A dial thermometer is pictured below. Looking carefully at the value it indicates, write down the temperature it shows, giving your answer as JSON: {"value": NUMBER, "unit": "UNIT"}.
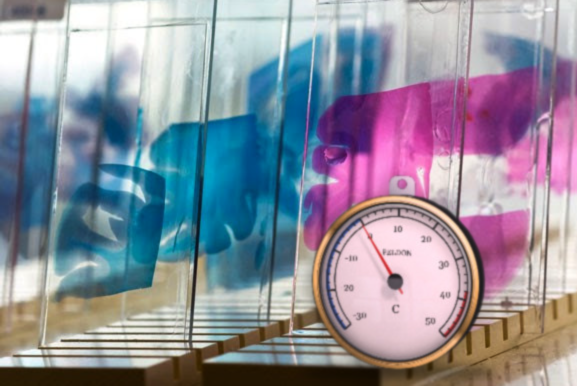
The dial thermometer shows {"value": 0, "unit": "°C"}
